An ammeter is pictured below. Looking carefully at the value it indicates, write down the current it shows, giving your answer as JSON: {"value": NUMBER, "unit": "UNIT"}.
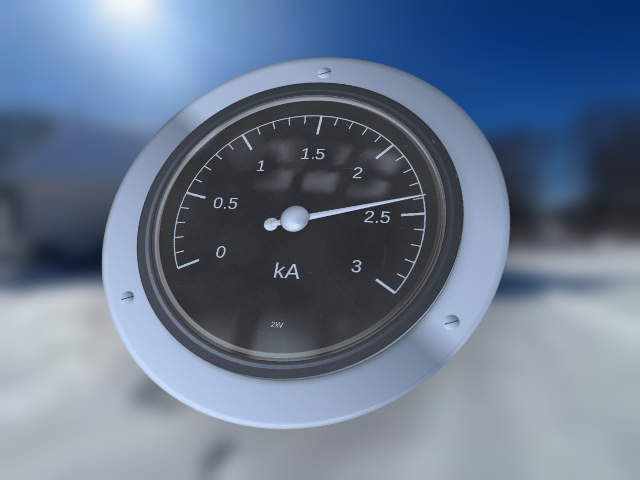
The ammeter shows {"value": 2.4, "unit": "kA"}
